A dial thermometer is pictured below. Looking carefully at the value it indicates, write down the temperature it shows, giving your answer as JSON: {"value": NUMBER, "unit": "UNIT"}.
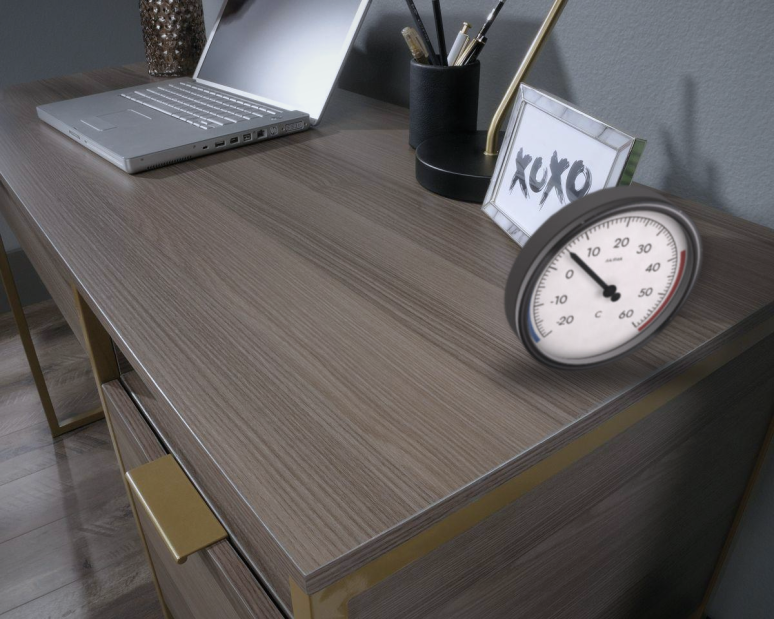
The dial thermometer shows {"value": 5, "unit": "°C"}
